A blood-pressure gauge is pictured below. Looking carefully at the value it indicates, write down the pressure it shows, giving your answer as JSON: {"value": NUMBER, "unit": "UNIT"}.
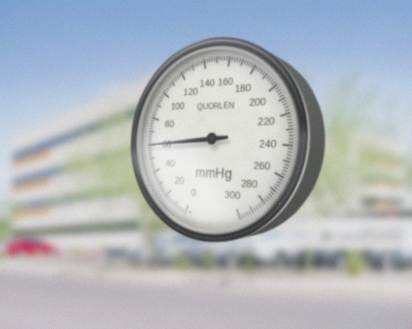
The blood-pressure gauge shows {"value": 60, "unit": "mmHg"}
